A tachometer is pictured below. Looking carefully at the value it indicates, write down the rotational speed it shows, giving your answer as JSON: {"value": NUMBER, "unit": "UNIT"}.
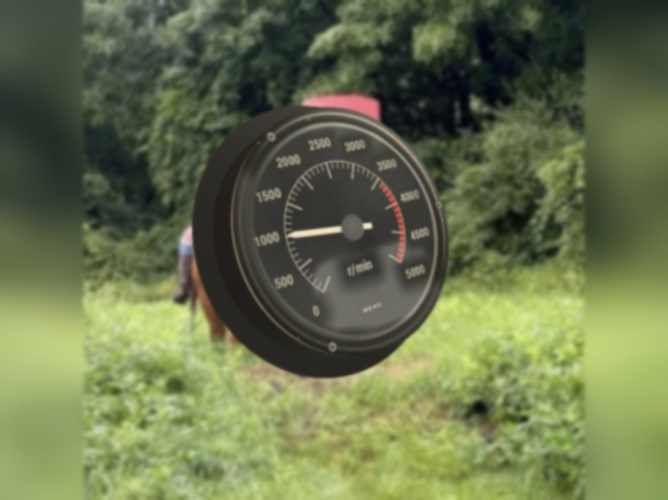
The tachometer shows {"value": 1000, "unit": "rpm"}
